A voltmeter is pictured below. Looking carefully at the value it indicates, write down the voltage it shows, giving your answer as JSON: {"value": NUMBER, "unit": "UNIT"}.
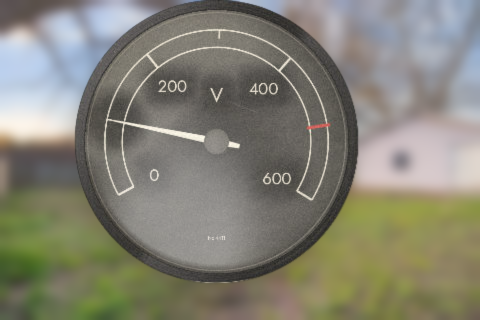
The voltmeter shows {"value": 100, "unit": "V"}
